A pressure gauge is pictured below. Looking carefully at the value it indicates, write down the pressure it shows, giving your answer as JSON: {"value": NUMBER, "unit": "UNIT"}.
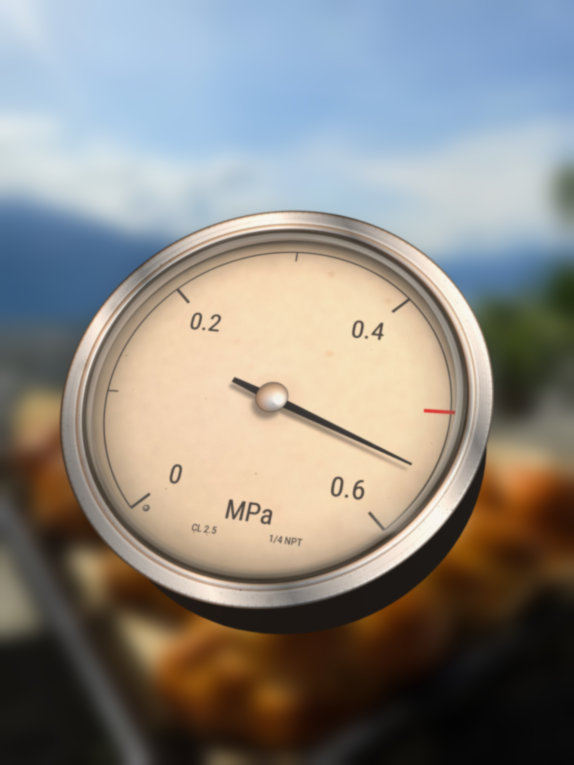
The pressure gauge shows {"value": 0.55, "unit": "MPa"}
